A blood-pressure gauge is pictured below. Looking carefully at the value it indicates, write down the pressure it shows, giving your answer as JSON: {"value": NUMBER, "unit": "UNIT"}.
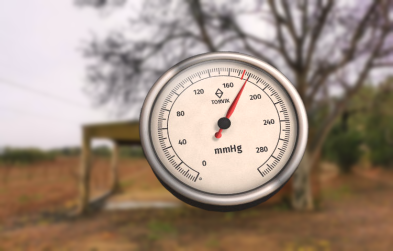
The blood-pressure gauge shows {"value": 180, "unit": "mmHg"}
